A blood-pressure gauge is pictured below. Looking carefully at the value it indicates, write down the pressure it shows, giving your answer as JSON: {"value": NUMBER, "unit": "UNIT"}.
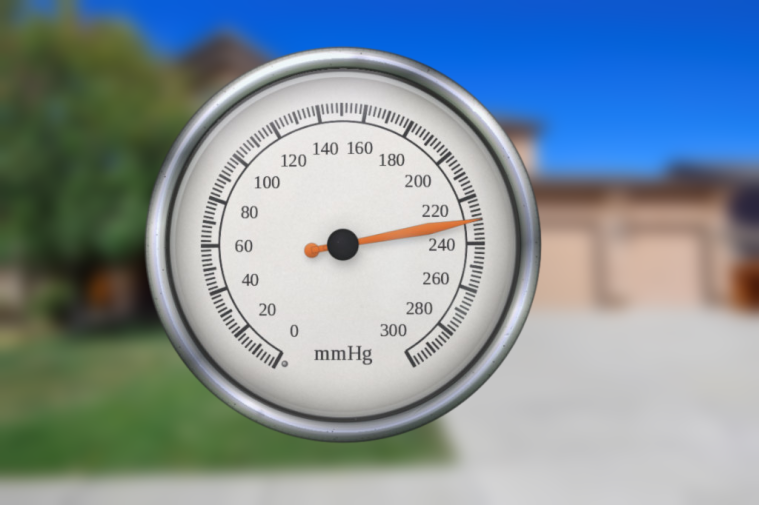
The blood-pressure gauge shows {"value": 230, "unit": "mmHg"}
